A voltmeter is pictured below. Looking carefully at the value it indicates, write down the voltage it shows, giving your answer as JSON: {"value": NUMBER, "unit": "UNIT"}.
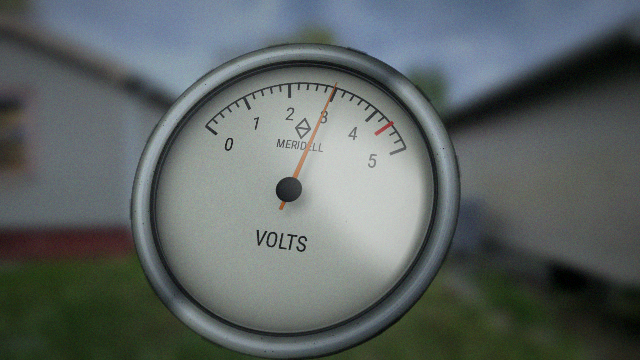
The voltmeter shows {"value": 3, "unit": "V"}
